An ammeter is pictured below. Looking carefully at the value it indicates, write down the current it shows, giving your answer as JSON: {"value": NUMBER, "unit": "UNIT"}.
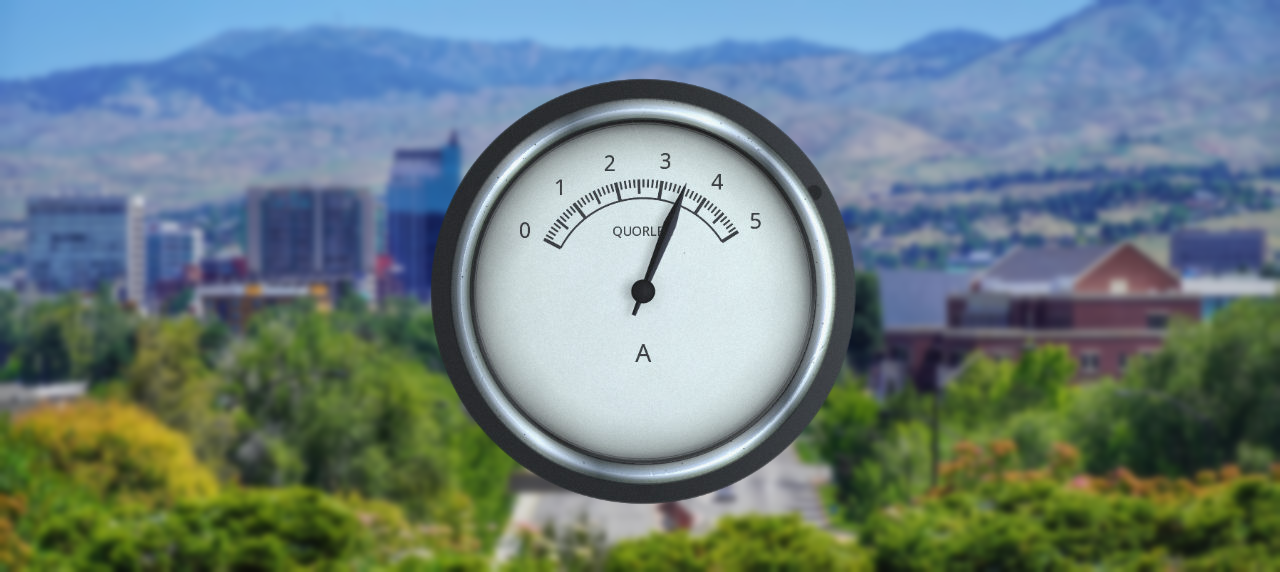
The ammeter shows {"value": 3.5, "unit": "A"}
